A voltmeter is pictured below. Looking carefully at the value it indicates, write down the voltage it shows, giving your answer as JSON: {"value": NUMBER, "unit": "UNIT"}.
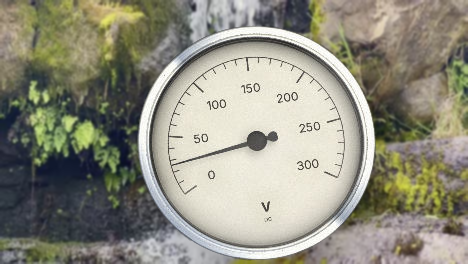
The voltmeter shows {"value": 25, "unit": "V"}
